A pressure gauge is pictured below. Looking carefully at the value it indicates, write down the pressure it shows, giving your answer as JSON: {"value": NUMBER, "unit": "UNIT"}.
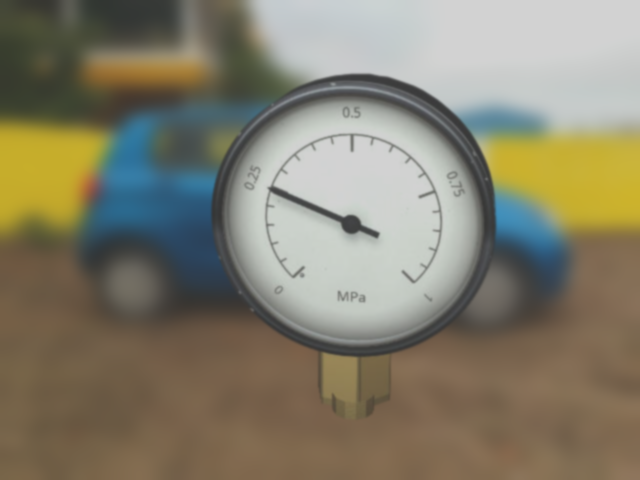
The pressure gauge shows {"value": 0.25, "unit": "MPa"}
